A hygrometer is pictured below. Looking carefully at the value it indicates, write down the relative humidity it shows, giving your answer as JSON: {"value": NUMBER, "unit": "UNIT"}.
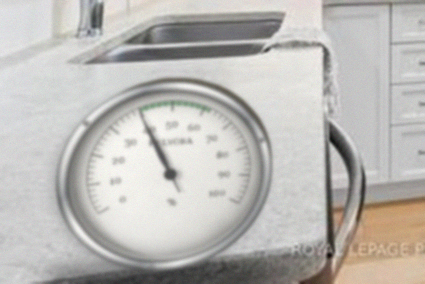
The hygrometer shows {"value": 40, "unit": "%"}
